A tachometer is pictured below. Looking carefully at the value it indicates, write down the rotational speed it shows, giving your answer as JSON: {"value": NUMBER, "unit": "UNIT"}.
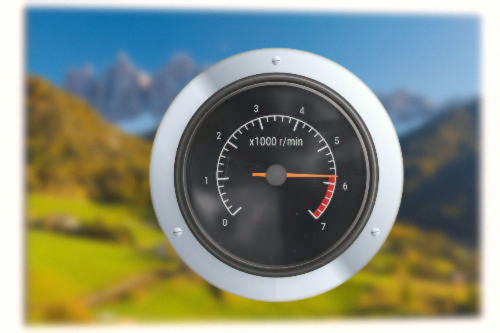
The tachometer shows {"value": 5800, "unit": "rpm"}
